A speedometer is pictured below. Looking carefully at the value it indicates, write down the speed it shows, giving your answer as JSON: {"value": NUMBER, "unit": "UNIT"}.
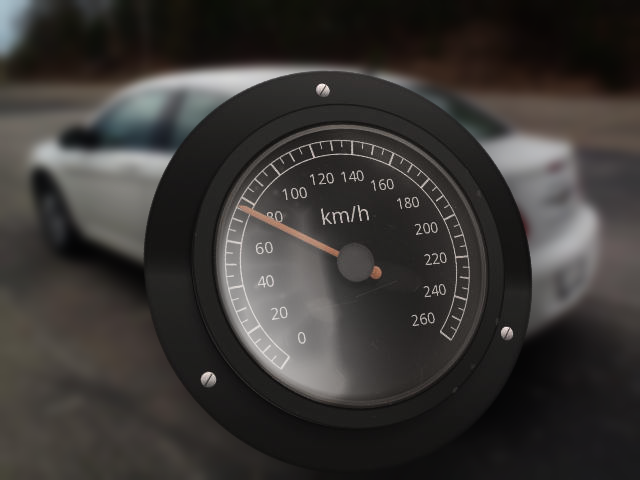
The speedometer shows {"value": 75, "unit": "km/h"}
